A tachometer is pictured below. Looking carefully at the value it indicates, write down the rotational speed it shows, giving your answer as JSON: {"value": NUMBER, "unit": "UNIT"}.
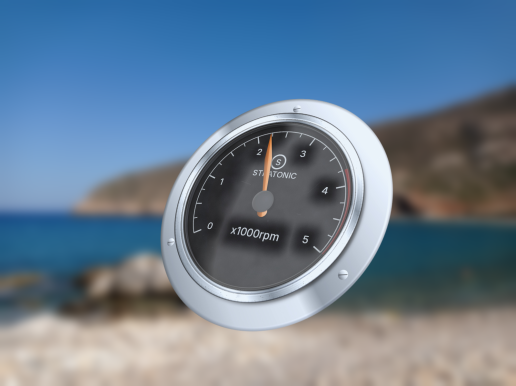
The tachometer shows {"value": 2250, "unit": "rpm"}
